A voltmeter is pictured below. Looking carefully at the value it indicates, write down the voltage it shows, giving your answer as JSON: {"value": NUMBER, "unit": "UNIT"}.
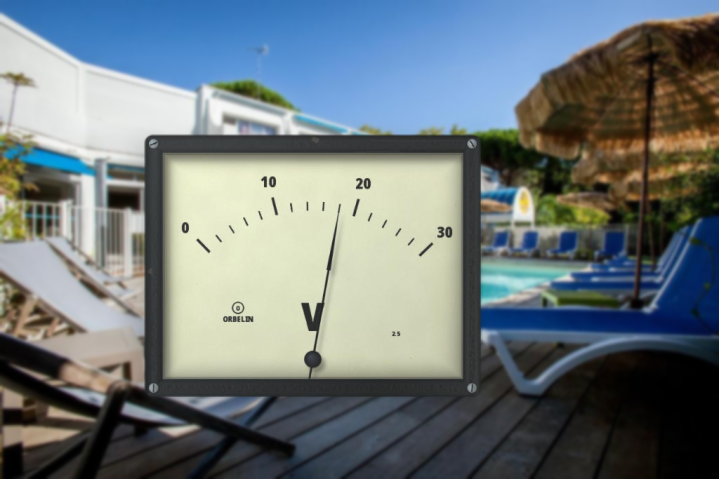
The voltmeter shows {"value": 18, "unit": "V"}
